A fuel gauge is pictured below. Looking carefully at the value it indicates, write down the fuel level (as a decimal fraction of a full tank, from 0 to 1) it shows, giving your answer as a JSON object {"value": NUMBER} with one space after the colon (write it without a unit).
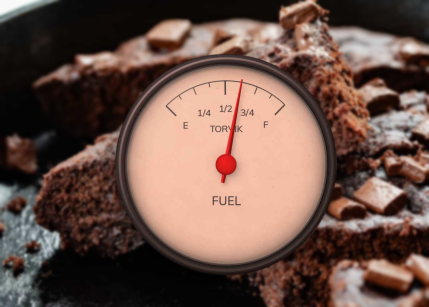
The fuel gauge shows {"value": 0.625}
